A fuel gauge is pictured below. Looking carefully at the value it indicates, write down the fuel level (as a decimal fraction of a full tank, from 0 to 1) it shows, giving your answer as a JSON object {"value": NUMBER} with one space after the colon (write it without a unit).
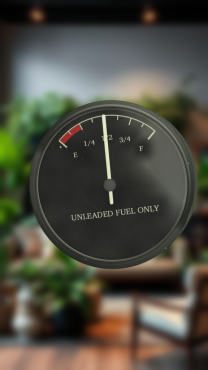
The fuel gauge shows {"value": 0.5}
